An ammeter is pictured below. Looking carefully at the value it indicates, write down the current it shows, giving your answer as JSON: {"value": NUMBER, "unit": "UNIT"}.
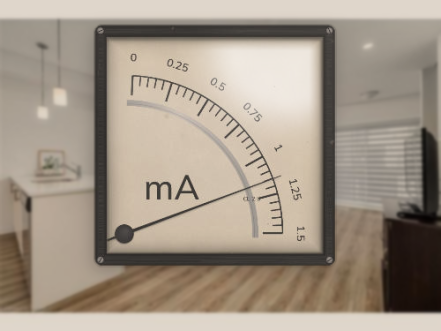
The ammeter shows {"value": 1.15, "unit": "mA"}
